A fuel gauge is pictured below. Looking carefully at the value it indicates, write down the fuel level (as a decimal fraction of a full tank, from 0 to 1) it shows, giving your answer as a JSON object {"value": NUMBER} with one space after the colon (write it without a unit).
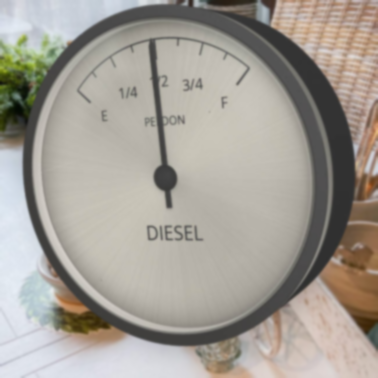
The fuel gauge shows {"value": 0.5}
